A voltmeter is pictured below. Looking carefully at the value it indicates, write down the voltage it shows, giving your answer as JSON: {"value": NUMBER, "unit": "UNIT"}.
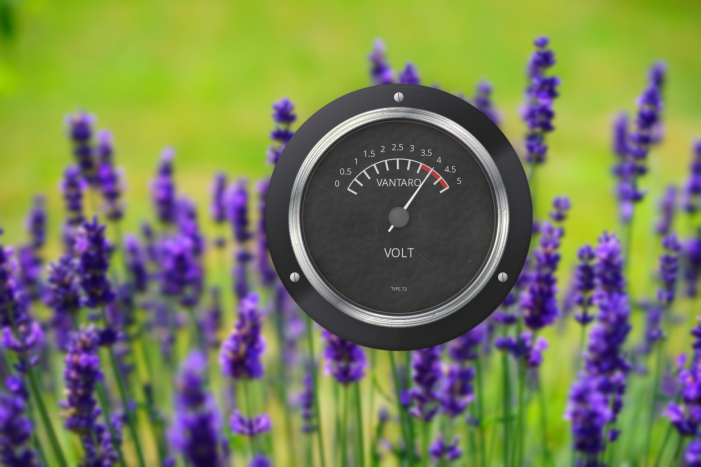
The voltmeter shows {"value": 4, "unit": "V"}
